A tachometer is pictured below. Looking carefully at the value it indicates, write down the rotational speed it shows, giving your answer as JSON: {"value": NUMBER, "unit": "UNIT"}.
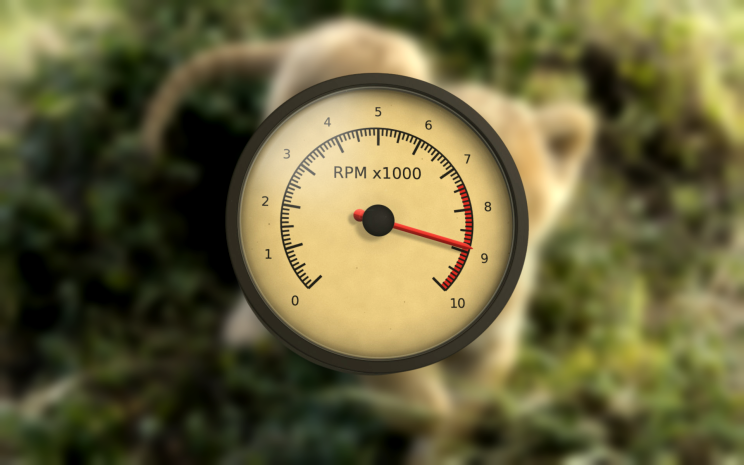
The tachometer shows {"value": 8900, "unit": "rpm"}
